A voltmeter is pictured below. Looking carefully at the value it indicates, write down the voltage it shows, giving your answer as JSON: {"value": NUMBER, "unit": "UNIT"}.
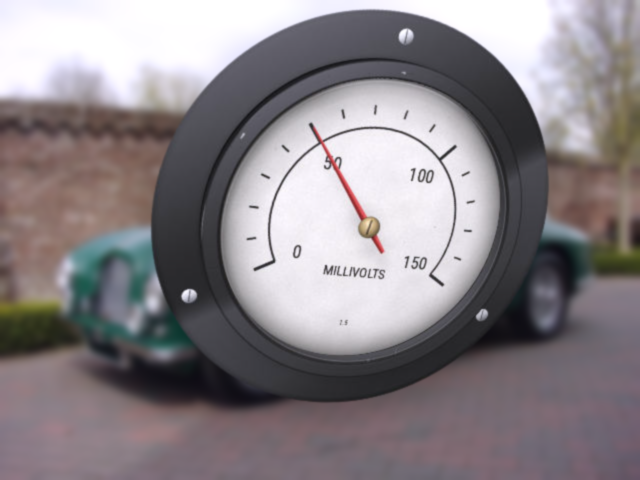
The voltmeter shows {"value": 50, "unit": "mV"}
